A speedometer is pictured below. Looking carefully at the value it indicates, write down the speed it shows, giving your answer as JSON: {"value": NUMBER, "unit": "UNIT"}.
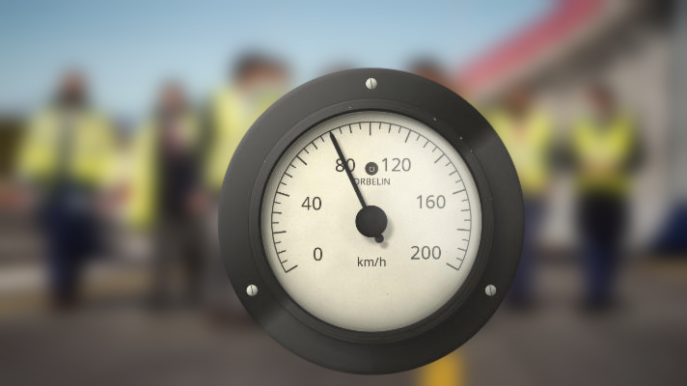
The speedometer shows {"value": 80, "unit": "km/h"}
